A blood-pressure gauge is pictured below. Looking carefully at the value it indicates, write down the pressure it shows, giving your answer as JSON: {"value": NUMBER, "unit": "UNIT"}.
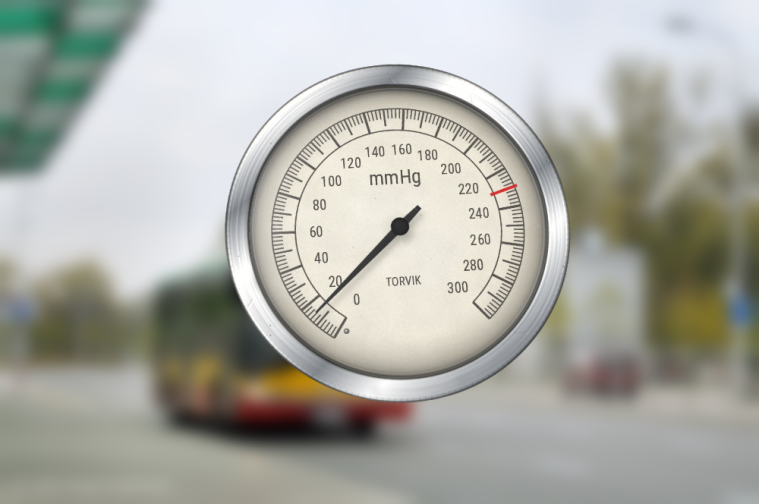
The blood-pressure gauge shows {"value": 14, "unit": "mmHg"}
